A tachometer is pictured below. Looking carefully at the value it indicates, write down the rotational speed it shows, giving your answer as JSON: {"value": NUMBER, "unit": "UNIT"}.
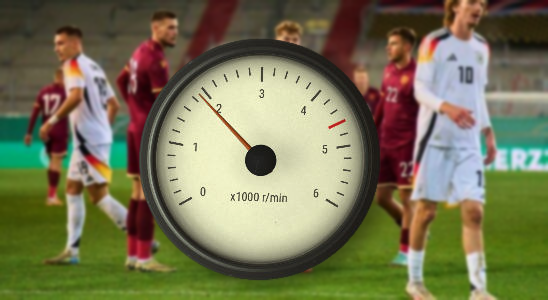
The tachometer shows {"value": 1900, "unit": "rpm"}
